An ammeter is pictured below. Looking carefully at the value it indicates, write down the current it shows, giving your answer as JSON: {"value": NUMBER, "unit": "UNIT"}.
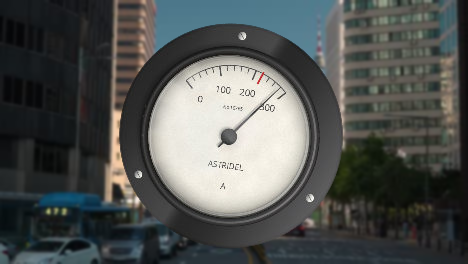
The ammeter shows {"value": 280, "unit": "A"}
